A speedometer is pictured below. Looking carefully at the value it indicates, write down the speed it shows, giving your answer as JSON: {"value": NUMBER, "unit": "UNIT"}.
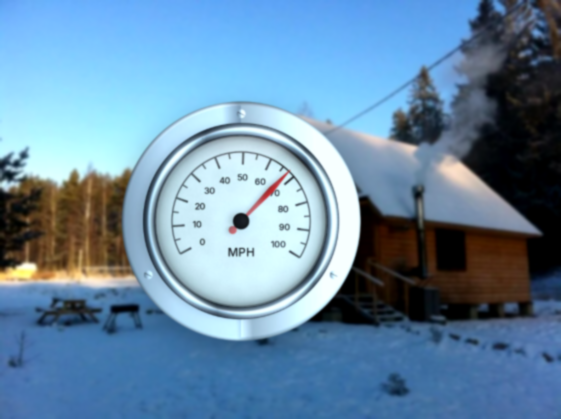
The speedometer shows {"value": 67.5, "unit": "mph"}
